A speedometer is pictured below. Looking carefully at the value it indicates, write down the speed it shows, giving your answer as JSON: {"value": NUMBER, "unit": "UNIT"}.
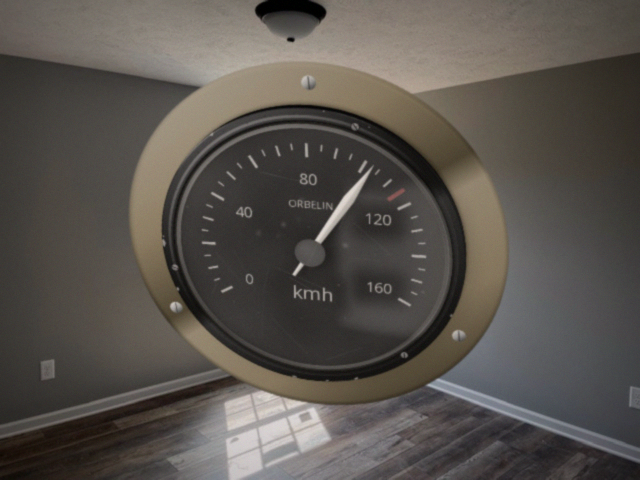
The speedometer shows {"value": 102.5, "unit": "km/h"}
